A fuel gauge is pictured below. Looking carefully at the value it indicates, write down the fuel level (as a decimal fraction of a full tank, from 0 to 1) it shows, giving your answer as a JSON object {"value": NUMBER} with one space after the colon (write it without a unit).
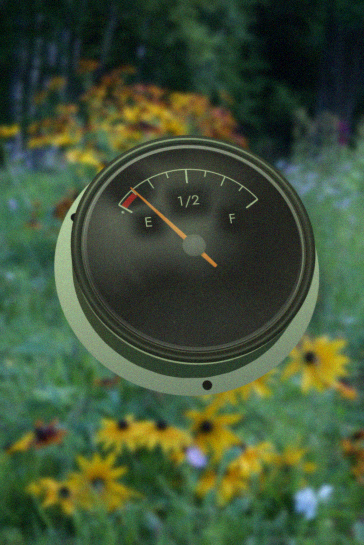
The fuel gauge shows {"value": 0.125}
